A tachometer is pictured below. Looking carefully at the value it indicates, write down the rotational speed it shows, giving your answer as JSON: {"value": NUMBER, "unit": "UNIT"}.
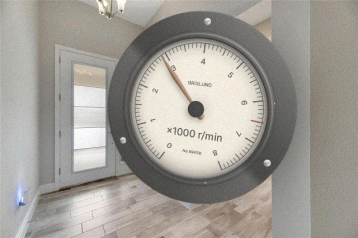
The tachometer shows {"value": 2900, "unit": "rpm"}
